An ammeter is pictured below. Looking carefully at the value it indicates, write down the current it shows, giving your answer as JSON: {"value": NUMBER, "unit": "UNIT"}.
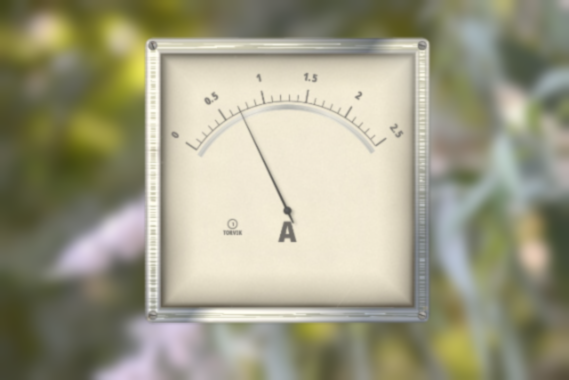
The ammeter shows {"value": 0.7, "unit": "A"}
